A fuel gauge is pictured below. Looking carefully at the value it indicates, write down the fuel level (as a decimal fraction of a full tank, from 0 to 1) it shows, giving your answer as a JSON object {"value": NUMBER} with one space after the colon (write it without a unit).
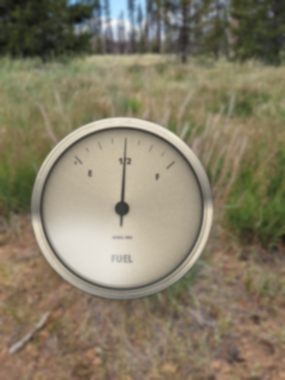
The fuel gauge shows {"value": 0.5}
